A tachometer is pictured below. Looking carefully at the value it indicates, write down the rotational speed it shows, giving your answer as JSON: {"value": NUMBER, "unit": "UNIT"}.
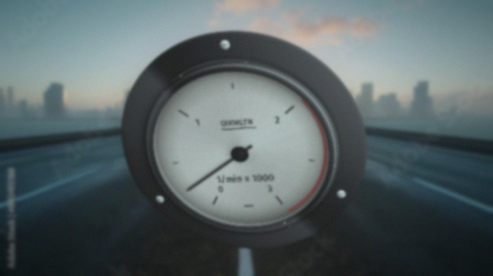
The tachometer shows {"value": 250, "unit": "rpm"}
